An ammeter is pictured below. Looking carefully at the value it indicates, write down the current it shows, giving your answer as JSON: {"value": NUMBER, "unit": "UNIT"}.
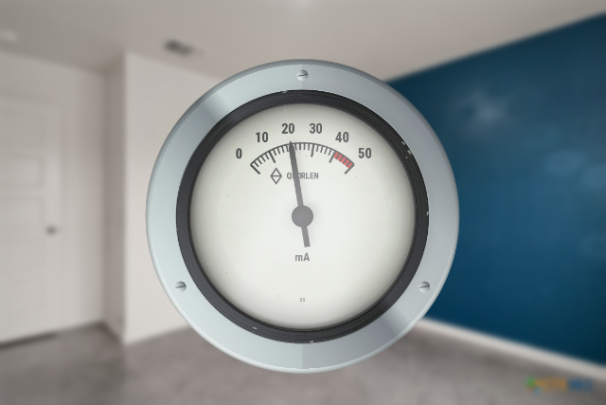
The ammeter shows {"value": 20, "unit": "mA"}
